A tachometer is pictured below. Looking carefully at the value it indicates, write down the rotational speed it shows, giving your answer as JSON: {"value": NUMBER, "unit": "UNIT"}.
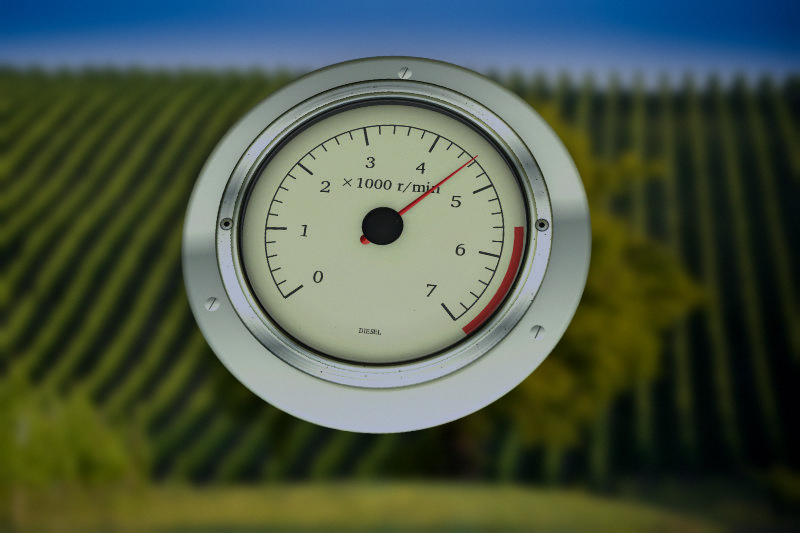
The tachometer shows {"value": 4600, "unit": "rpm"}
